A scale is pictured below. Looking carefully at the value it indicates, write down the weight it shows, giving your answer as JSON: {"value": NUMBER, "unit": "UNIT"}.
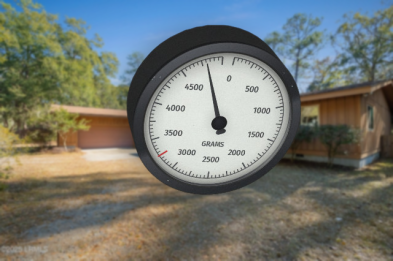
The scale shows {"value": 4800, "unit": "g"}
